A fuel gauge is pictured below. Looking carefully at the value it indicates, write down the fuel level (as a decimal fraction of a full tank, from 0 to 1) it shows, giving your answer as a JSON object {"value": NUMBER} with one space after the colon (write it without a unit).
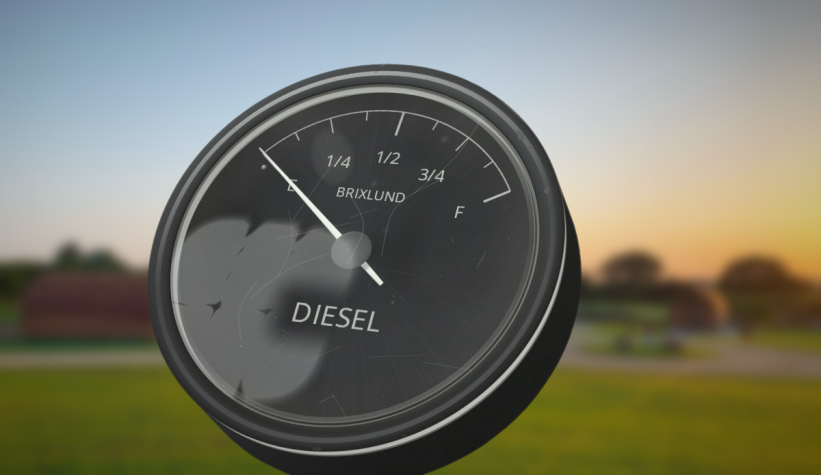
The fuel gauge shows {"value": 0}
